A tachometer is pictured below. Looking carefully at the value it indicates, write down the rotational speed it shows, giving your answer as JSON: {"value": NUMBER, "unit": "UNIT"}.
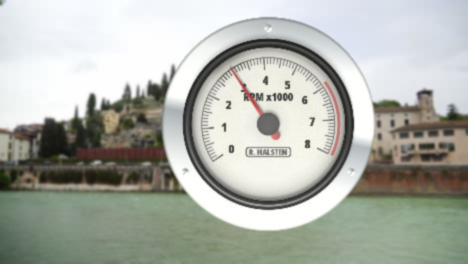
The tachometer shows {"value": 3000, "unit": "rpm"}
